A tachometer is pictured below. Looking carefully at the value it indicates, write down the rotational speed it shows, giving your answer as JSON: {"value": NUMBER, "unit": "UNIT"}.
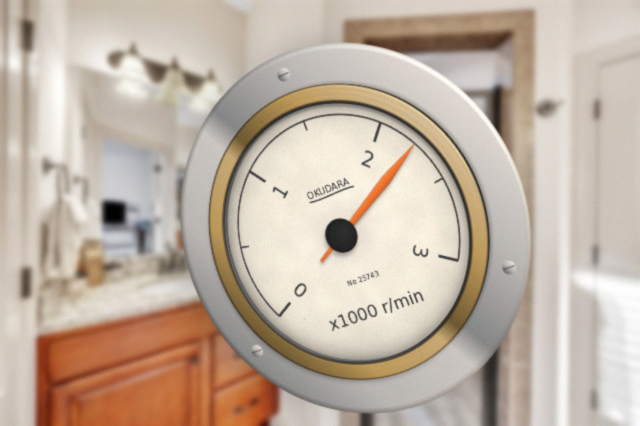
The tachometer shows {"value": 2250, "unit": "rpm"}
